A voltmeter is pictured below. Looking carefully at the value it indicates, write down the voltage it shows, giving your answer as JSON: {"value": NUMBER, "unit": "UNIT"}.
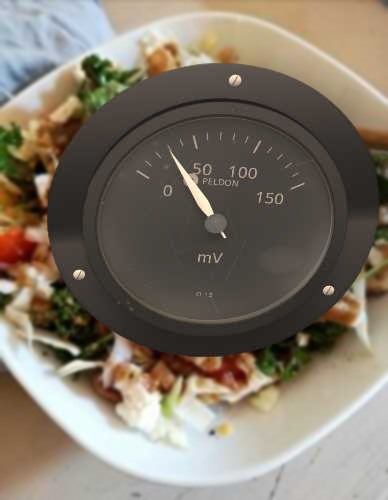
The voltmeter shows {"value": 30, "unit": "mV"}
